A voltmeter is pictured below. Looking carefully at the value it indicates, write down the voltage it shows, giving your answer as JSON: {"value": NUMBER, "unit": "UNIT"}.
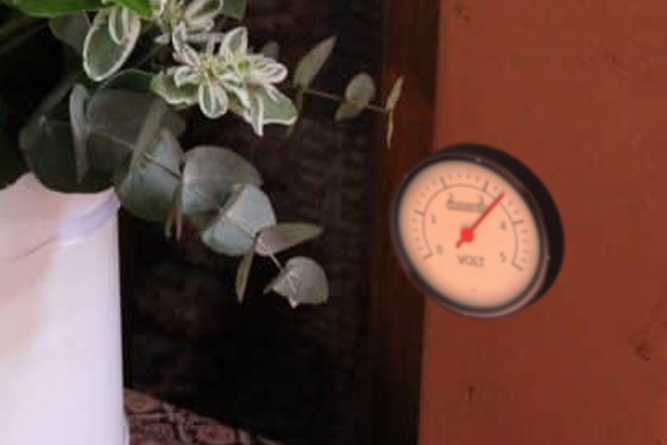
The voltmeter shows {"value": 3.4, "unit": "V"}
